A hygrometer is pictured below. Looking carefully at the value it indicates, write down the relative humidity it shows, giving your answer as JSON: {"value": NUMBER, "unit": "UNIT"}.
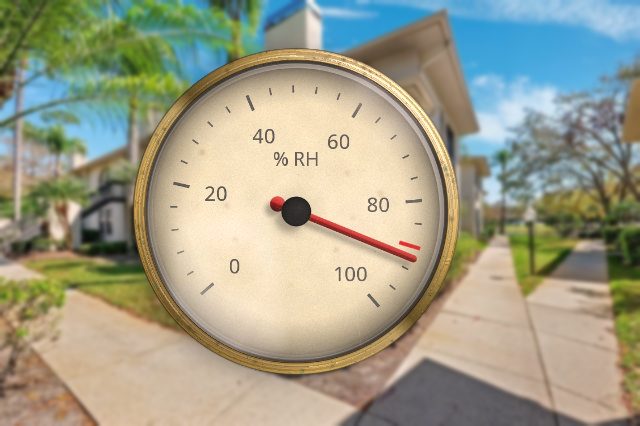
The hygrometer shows {"value": 90, "unit": "%"}
